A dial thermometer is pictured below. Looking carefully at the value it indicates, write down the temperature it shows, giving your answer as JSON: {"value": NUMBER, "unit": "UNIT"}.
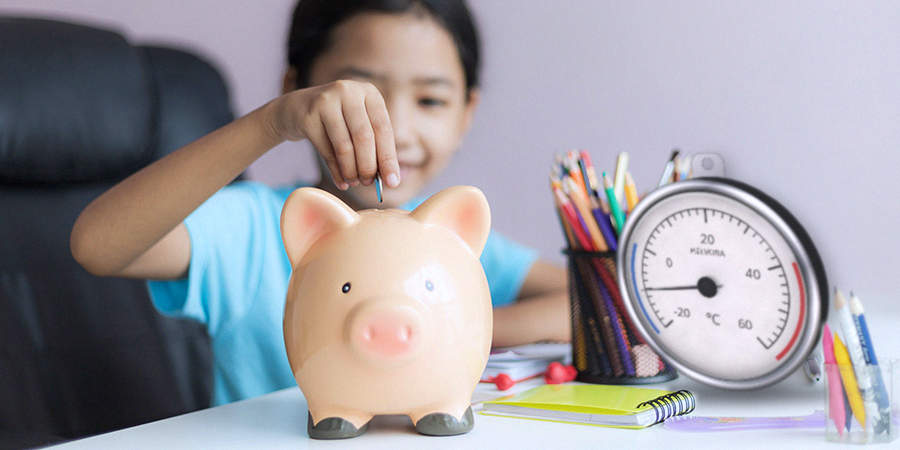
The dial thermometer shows {"value": -10, "unit": "°C"}
